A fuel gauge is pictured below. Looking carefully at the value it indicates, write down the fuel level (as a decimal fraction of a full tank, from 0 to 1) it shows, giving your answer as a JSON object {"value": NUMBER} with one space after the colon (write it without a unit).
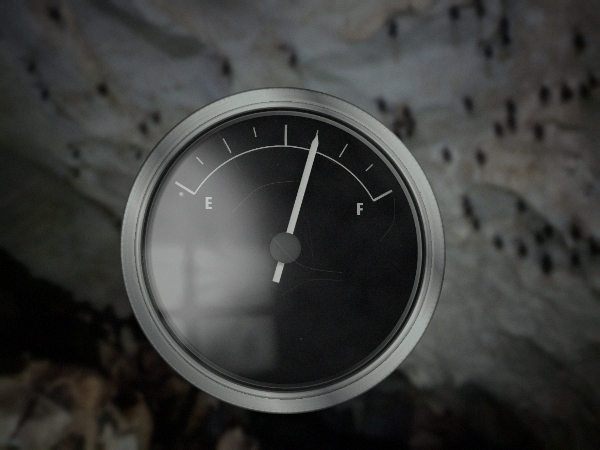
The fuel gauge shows {"value": 0.625}
